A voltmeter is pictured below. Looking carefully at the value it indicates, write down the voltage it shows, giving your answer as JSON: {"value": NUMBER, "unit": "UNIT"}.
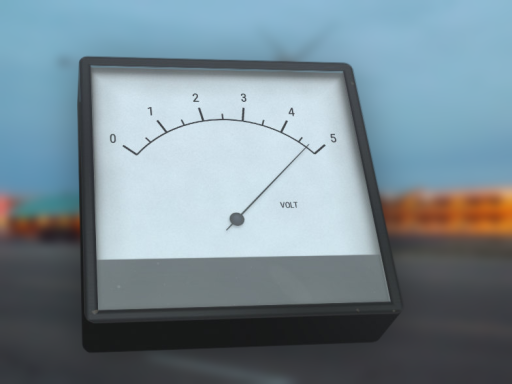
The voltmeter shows {"value": 4.75, "unit": "V"}
